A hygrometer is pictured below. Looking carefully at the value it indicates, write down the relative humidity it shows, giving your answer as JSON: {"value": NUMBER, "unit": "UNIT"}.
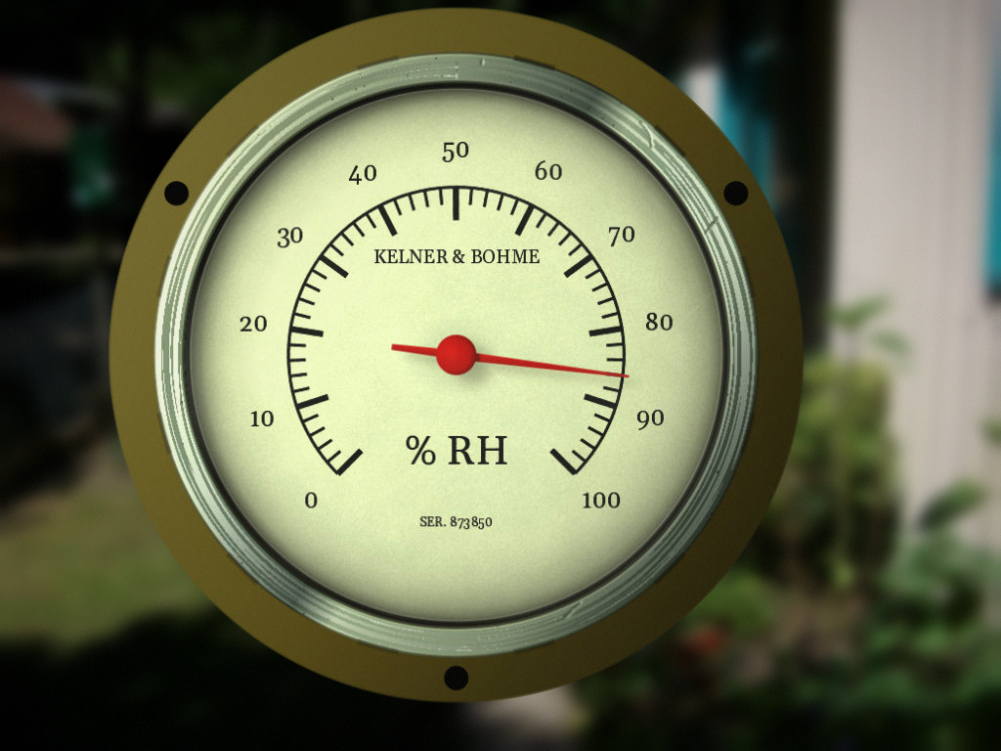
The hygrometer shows {"value": 86, "unit": "%"}
